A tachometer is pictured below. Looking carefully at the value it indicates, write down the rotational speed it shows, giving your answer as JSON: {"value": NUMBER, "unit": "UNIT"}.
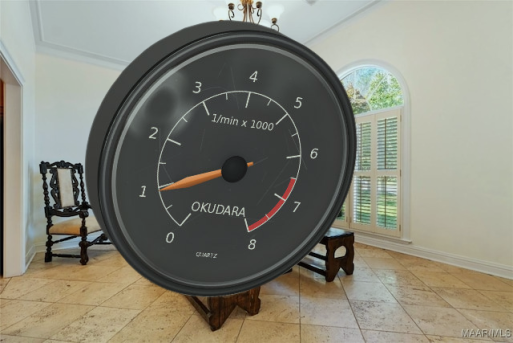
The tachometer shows {"value": 1000, "unit": "rpm"}
